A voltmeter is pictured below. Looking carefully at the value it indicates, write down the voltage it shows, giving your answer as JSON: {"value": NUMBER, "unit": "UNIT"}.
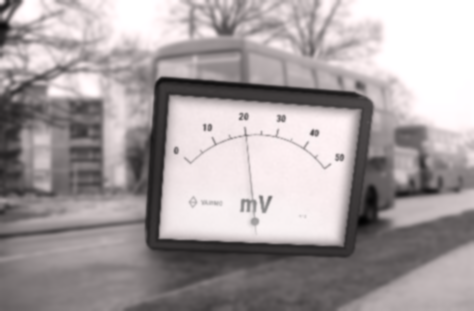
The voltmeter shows {"value": 20, "unit": "mV"}
